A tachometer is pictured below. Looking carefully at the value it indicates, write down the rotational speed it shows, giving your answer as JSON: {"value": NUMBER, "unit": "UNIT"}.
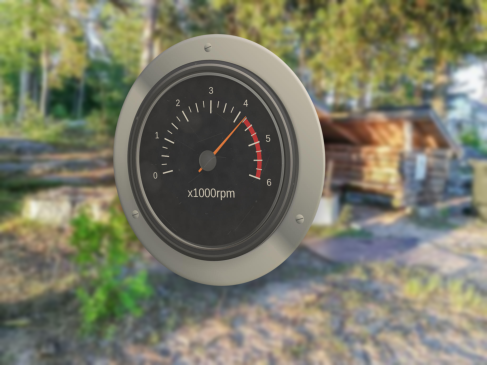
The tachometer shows {"value": 4250, "unit": "rpm"}
